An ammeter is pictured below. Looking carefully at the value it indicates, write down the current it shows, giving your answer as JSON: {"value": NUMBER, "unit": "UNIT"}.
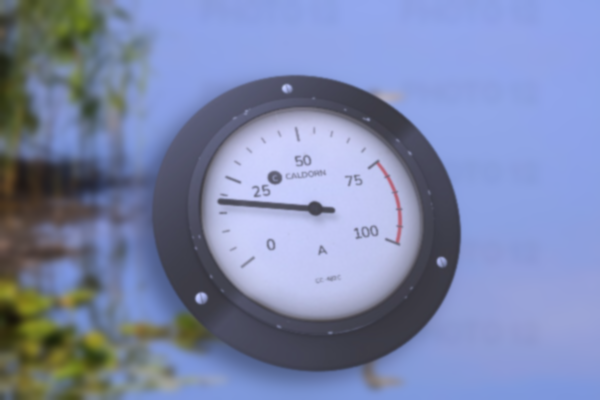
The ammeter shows {"value": 17.5, "unit": "A"}
